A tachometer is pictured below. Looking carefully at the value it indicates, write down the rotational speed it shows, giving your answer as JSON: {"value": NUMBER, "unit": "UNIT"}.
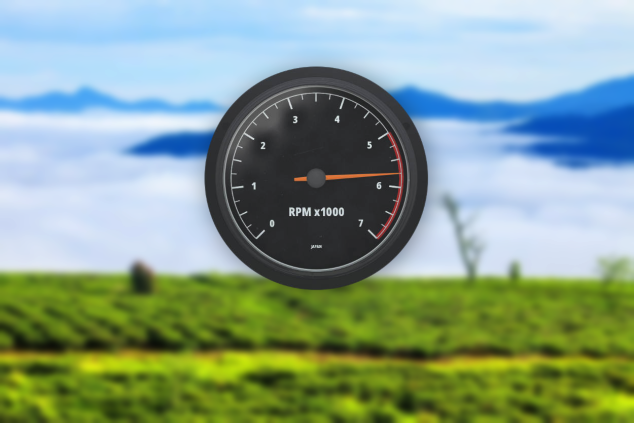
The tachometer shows {"value": 5750, "unit": "rpm"}
